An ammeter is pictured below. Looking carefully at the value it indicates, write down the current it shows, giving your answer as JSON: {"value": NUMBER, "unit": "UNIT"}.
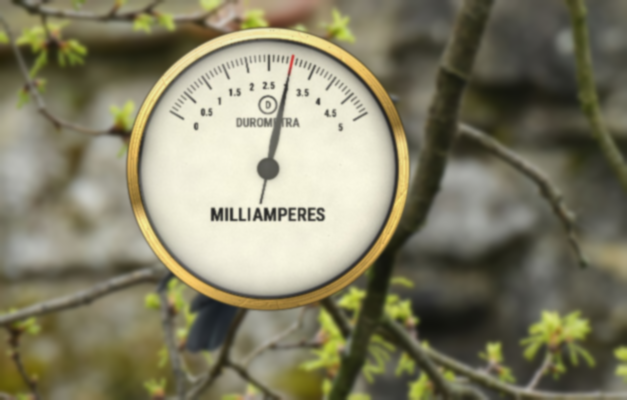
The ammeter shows {"value": 3, "unit": "mA"}
